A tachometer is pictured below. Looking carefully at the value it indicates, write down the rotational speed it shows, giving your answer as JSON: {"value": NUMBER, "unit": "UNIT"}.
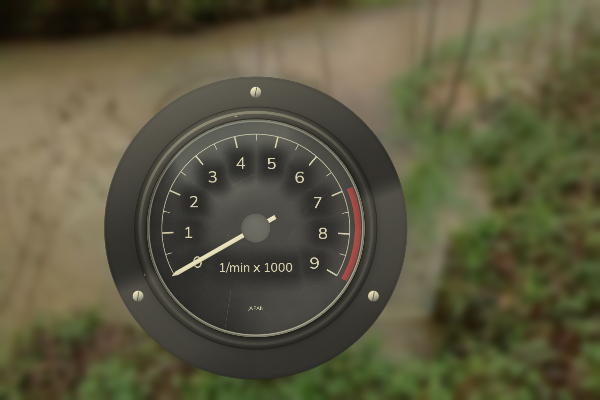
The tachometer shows {"value": 0, "unit": "rpm"}
